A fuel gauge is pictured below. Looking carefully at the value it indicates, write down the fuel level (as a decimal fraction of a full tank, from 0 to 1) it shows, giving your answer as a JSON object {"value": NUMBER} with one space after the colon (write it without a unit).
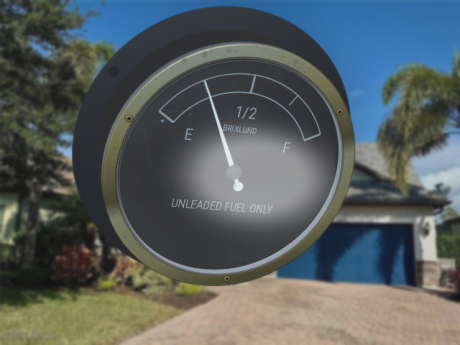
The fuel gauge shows {"value": 0.25}
